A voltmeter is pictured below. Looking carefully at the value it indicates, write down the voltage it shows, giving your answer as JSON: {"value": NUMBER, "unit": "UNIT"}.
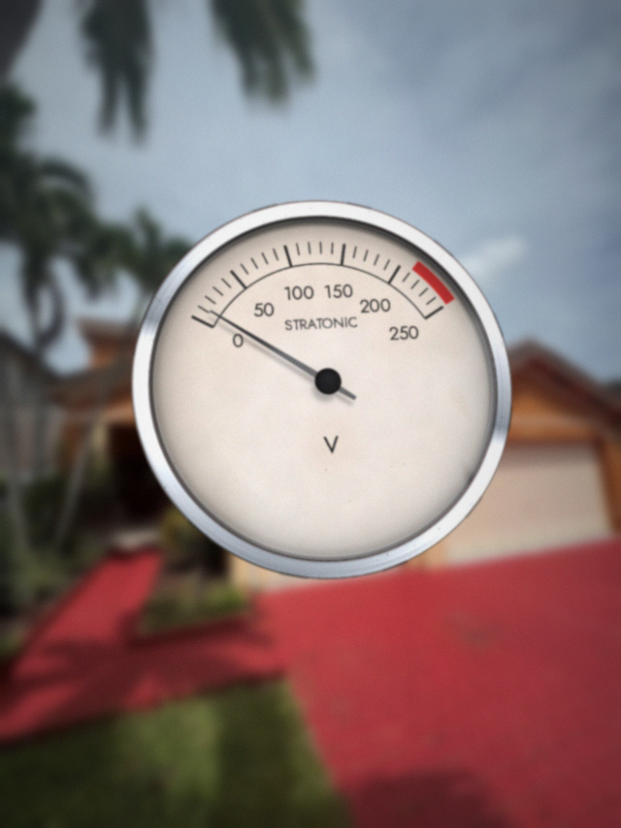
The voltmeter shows {"value": 10, "unit": "V"}
